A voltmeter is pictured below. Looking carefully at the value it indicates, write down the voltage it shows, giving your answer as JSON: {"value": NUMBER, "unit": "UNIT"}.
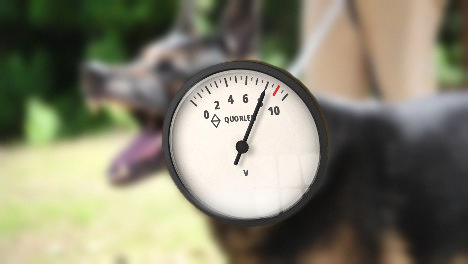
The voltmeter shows {"value": 8, "unit": "V"}
